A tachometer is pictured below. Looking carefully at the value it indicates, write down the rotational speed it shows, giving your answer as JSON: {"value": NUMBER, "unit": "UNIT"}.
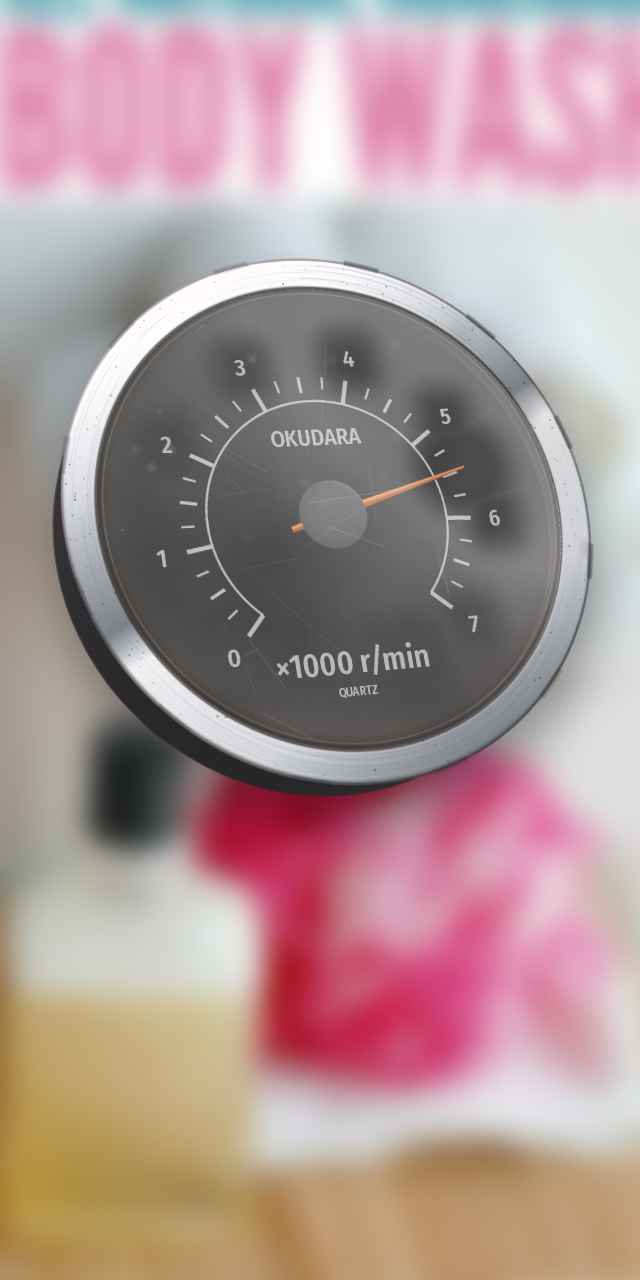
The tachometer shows {"value": 5500, "unit": "rpm"}
